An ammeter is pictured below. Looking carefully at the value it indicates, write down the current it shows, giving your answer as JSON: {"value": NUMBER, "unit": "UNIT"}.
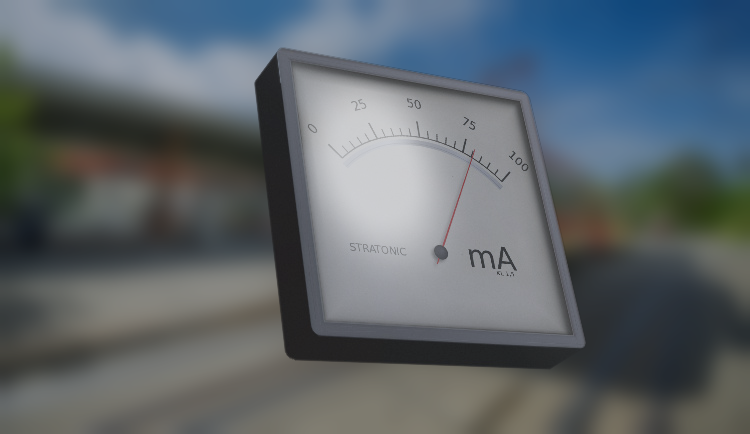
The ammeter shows {"value": 80, "unit": "mA"}
